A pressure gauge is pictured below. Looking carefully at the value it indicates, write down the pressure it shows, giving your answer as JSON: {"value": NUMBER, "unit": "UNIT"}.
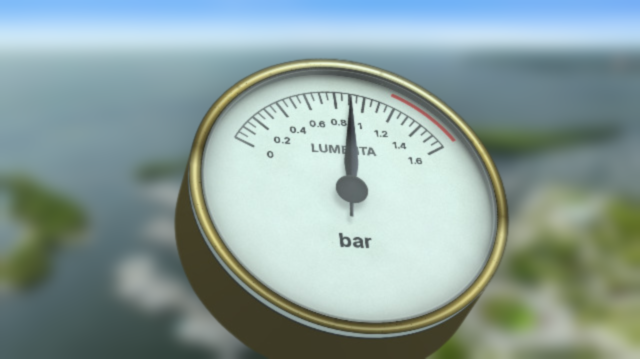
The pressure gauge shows {"value": 0.9, "unit": "bar"}
